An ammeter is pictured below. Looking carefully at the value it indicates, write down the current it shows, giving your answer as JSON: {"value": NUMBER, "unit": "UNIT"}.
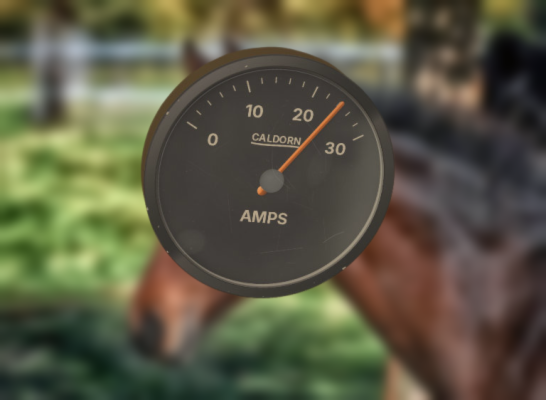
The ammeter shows {"value": 24, "unit": "A"}
